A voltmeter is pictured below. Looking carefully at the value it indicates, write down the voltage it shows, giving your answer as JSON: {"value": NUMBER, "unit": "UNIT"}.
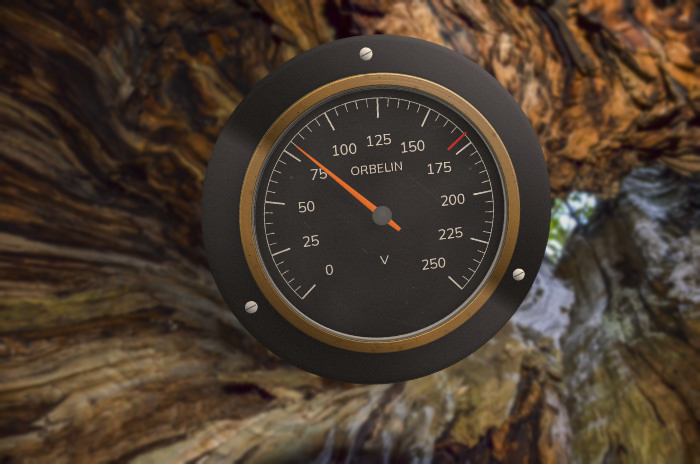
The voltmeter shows {"value": 80, "unit": "V"}
